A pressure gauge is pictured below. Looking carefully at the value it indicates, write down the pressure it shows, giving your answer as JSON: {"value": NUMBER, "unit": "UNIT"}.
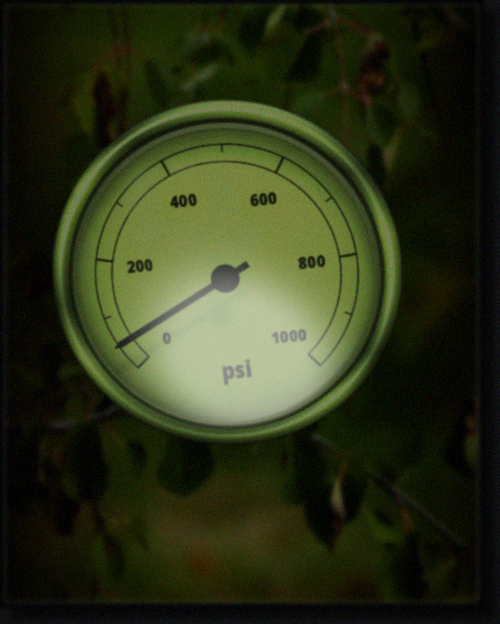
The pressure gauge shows {"value": 50, "unit": "psi"}
